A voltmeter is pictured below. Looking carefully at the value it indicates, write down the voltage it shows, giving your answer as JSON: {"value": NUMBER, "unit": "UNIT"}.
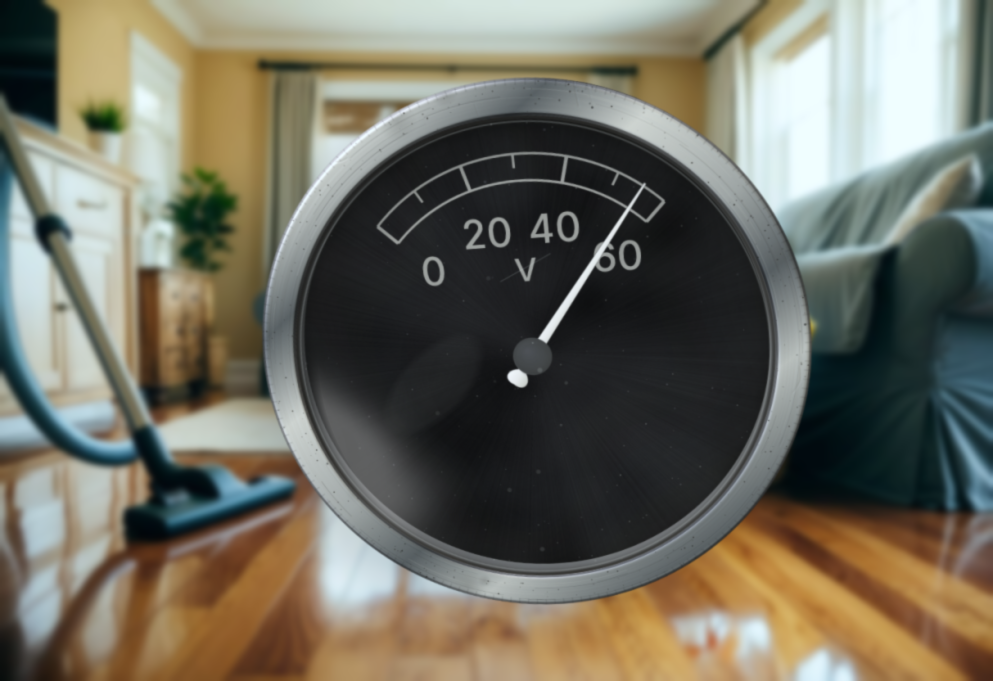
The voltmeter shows {"value": 55, "unit": "V"}
